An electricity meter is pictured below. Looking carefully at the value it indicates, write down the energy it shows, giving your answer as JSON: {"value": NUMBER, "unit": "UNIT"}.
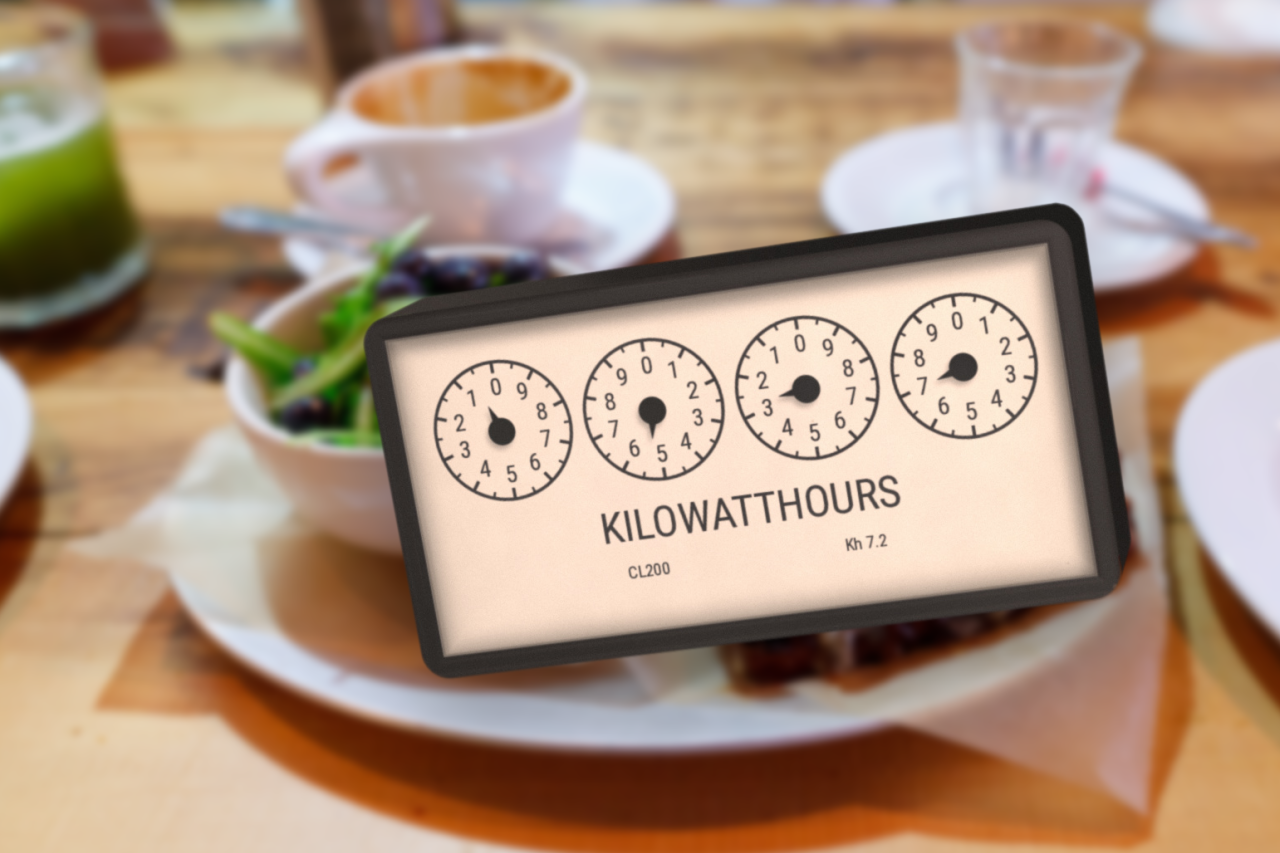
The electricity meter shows {"value": 527, "unit": "kWh"}
